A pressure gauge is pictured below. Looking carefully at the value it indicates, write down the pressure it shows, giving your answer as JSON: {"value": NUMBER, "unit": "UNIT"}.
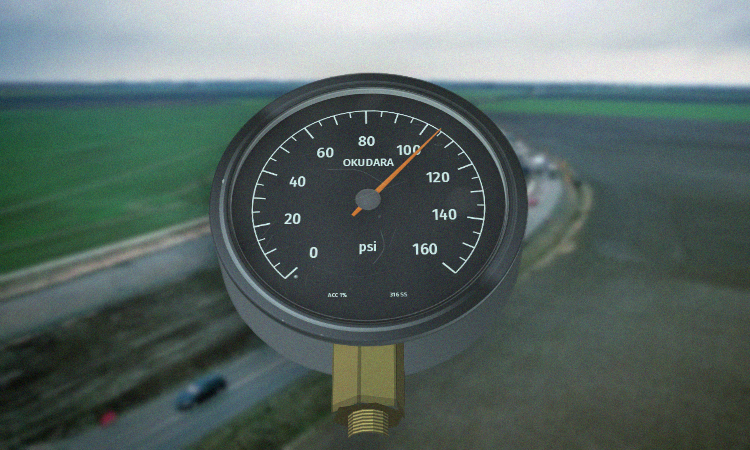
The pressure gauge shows {"value": 105, "unit": "psi"}
